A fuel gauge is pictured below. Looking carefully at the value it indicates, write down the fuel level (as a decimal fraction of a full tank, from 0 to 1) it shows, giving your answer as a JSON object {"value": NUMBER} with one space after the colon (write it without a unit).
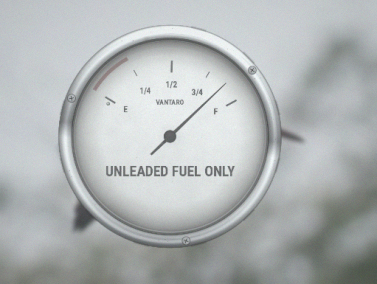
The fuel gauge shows {"value": 0.875}
